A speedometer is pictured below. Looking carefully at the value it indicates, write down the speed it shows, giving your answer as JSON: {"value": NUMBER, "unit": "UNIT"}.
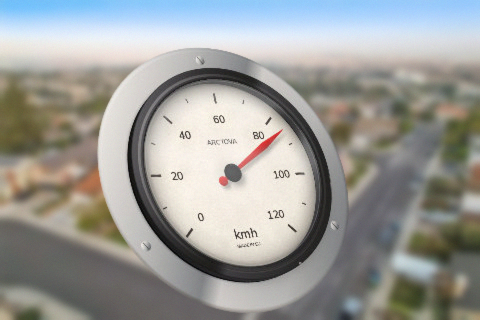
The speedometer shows {"value": 85, "unit": "km/h"}
